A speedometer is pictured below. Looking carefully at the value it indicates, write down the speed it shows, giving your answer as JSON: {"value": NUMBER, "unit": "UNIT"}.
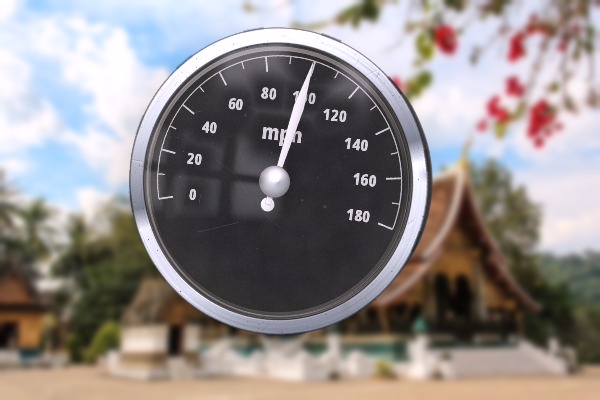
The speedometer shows {"value": 100, "unit": "mph"}
